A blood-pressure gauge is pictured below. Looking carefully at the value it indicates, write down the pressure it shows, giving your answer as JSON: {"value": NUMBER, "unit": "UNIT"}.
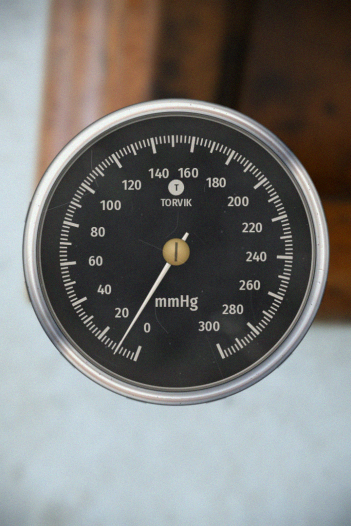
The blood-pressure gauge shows {"value": 10, "unit": "mmHg"}
